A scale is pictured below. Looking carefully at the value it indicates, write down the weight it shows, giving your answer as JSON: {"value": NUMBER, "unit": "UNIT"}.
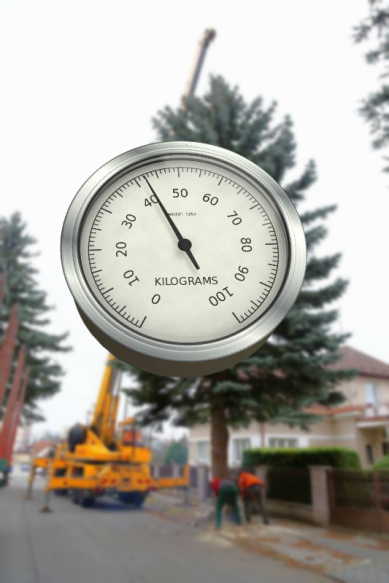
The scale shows {"value": 42, "unit": "kg"}
